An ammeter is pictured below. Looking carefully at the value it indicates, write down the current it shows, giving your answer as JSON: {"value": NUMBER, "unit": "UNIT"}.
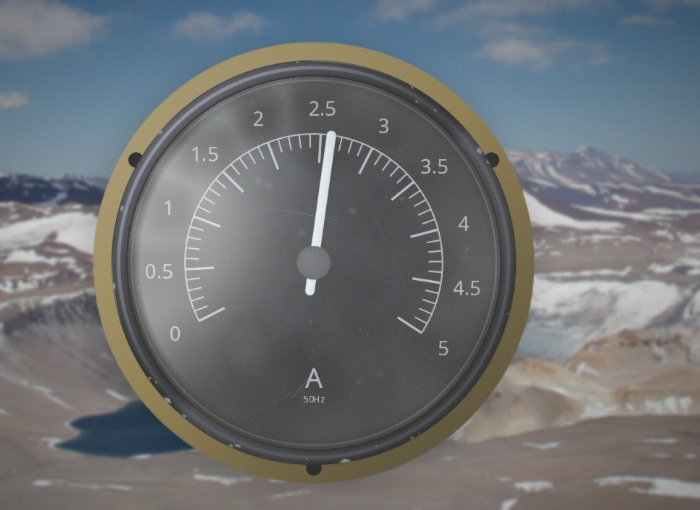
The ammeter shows {"value": 2.6, "unit": "A"}
